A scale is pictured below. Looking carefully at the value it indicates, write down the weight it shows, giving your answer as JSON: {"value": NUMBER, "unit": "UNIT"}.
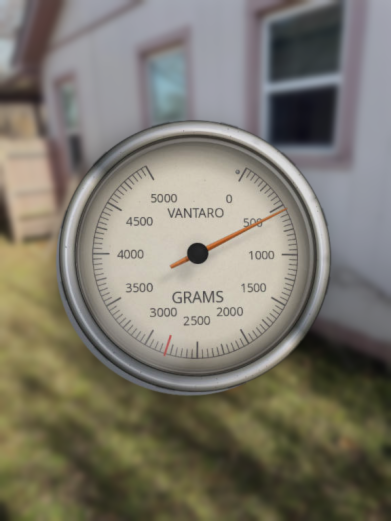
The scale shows {"value": 550, "unit": "g"}
